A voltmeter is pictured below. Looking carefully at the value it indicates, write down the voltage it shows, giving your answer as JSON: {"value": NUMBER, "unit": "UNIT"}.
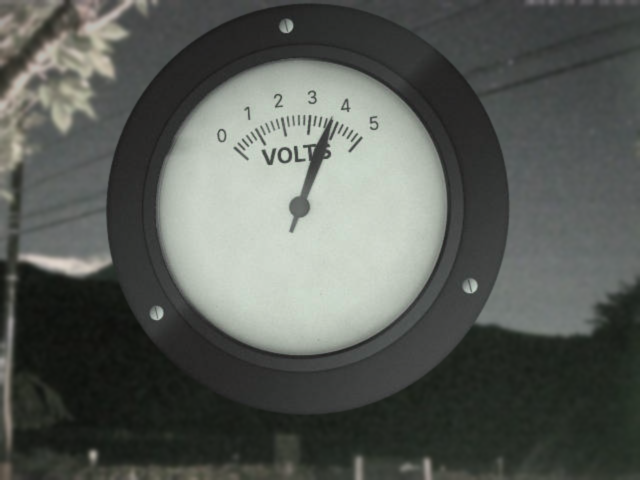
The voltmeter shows {"value": 3.8, "unit": "V"}
